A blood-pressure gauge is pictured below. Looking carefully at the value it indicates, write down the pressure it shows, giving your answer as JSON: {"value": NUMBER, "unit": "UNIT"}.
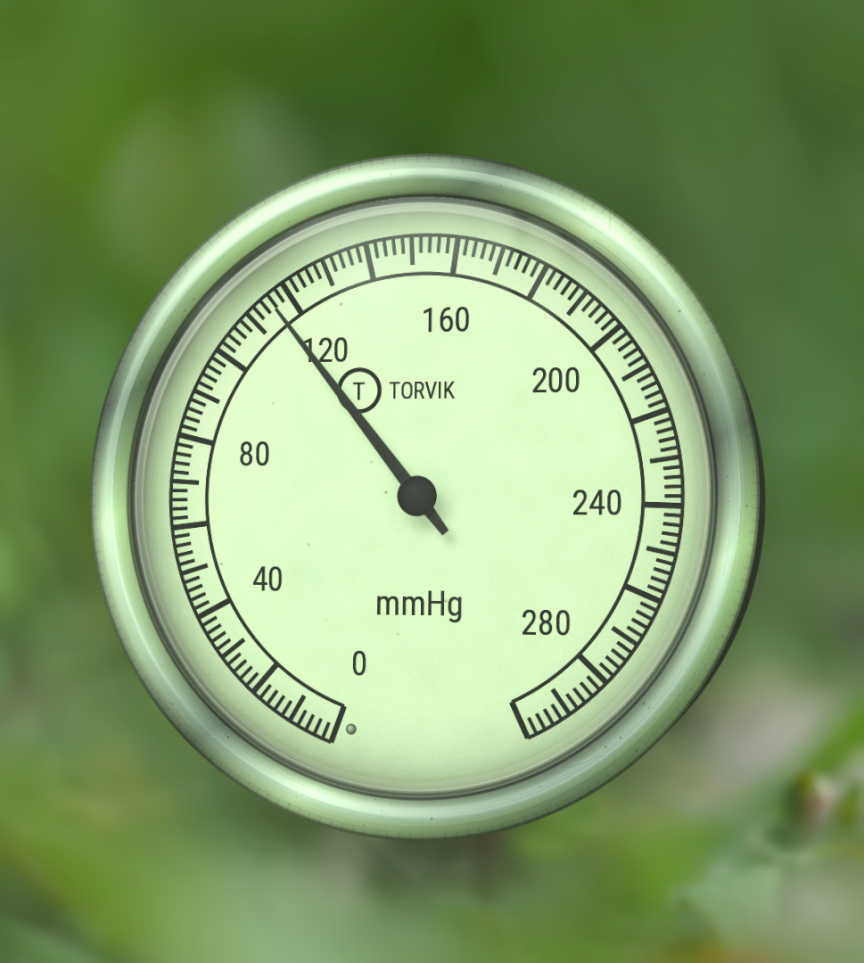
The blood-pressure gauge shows {"value": 116, "unit": "mmHg"}
